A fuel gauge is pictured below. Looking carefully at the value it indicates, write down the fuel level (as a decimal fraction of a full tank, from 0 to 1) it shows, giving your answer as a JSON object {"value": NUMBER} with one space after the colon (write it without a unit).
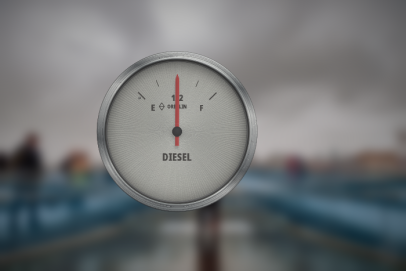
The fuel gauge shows {"value": 0.5}
